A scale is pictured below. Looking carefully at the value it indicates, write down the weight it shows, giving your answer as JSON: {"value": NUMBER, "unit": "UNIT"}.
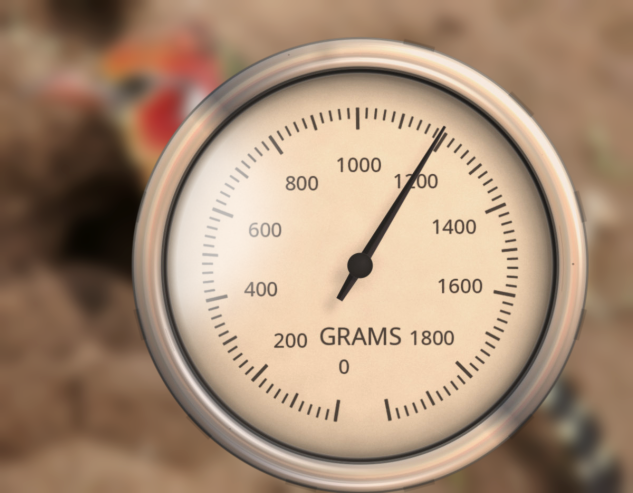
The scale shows {"value": 1190, "unit": "g"}
